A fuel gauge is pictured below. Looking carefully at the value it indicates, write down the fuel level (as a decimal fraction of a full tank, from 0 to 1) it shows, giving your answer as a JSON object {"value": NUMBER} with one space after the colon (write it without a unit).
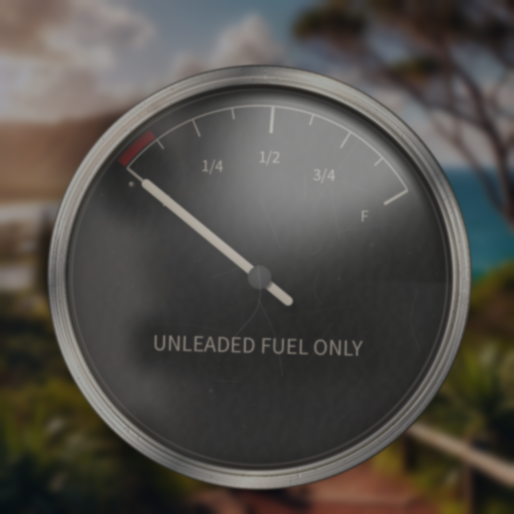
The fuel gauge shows {"value": 0}
